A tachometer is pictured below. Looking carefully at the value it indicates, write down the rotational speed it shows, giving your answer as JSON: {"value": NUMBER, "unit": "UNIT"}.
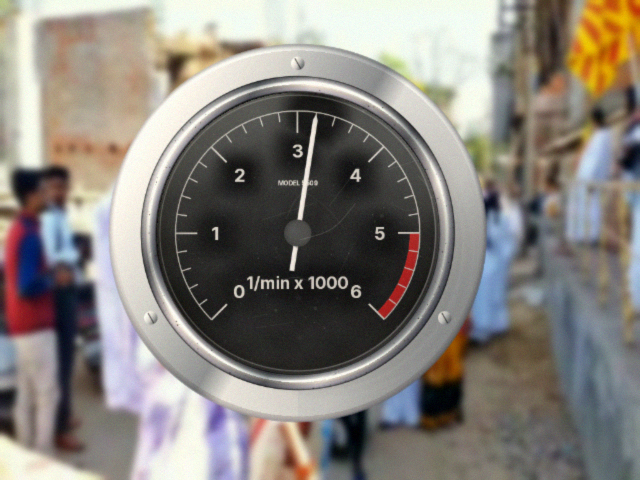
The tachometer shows {"value": 3200, "unit": "rpm"}
